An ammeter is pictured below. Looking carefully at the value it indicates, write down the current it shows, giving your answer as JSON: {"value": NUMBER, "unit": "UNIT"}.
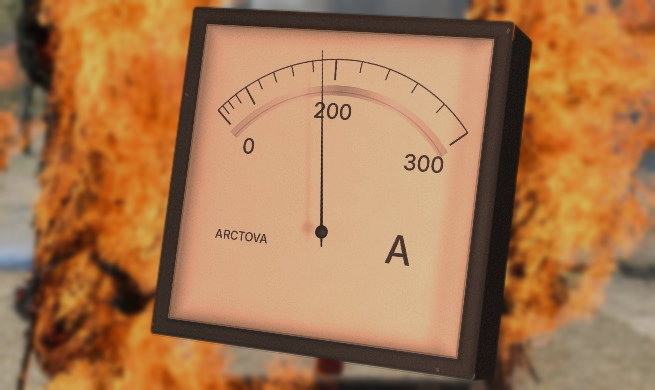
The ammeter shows {"value": 190, "unit": "A"}
